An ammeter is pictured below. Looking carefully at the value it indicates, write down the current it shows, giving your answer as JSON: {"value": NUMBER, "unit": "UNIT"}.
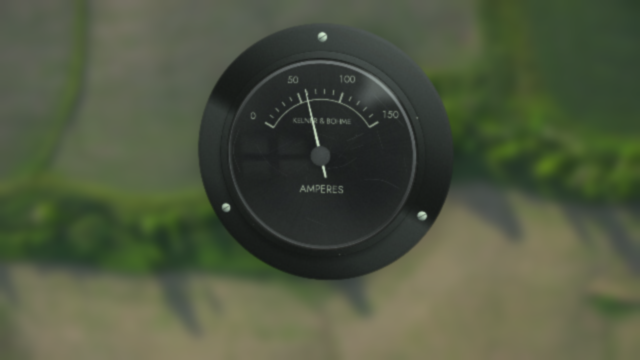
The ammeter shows {"value": 60, "unit": "A"}
